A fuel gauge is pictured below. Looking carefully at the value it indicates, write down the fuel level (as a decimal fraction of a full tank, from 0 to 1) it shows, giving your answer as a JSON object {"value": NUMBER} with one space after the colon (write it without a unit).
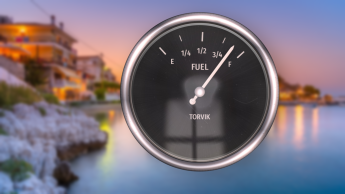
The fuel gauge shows {"value": 0.875}
